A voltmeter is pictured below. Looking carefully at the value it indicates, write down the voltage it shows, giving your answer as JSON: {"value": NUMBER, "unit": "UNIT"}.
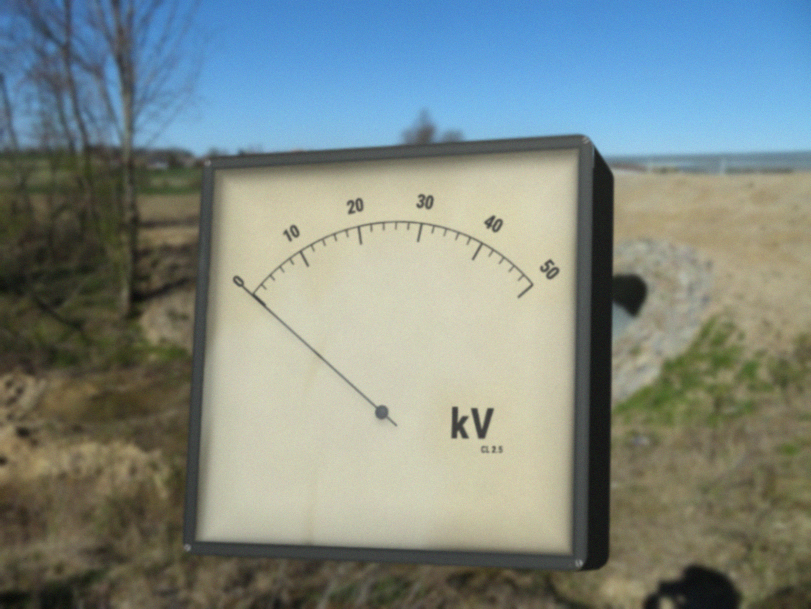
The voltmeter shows {"value": 0, "unit": "kV"}
